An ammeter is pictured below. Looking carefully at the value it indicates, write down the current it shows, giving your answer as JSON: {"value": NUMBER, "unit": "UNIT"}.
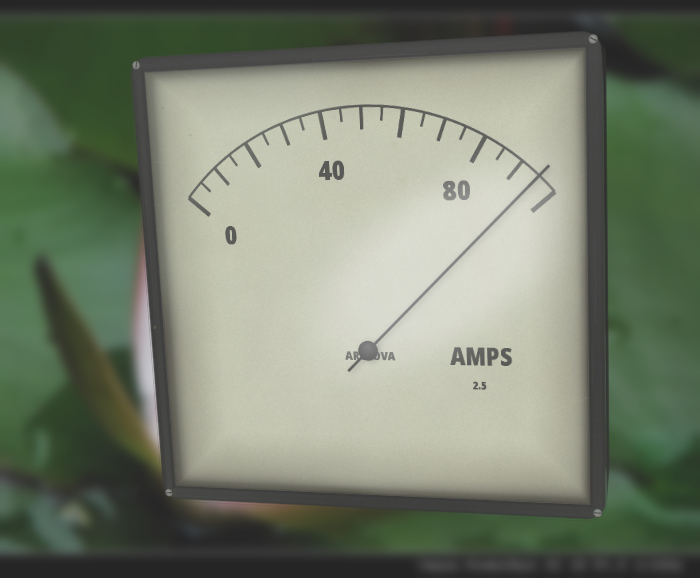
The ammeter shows {"value": 95, "unit": "A"}
